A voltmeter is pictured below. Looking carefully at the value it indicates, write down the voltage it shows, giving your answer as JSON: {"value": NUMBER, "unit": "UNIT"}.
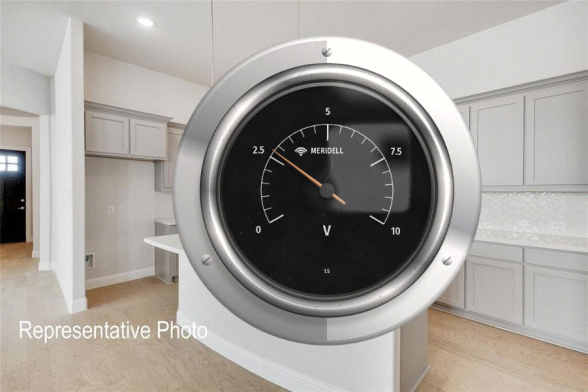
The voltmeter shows {"value": 2.75, "unit": "V"}
